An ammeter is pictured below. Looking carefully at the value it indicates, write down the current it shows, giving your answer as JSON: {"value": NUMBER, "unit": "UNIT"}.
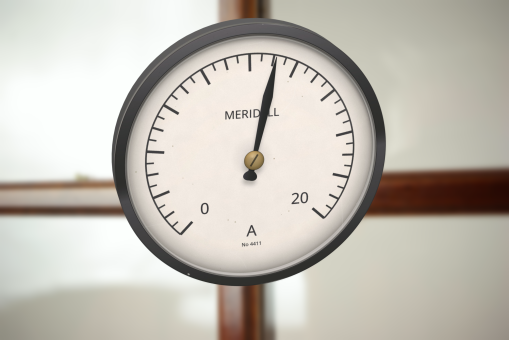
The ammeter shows {"value": 11, "unit": "A"}
